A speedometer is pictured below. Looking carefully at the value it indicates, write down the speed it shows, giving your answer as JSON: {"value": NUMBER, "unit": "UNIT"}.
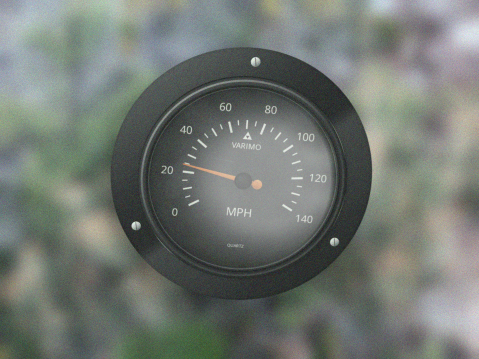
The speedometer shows {"value": 25, "unit": "mph"}
